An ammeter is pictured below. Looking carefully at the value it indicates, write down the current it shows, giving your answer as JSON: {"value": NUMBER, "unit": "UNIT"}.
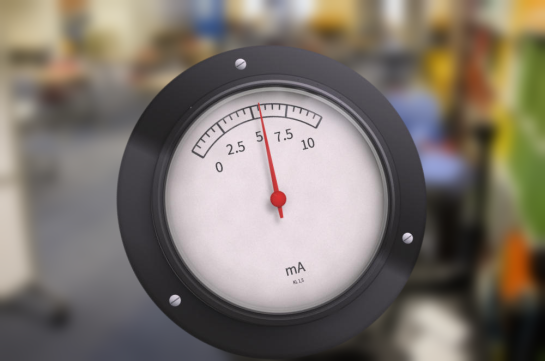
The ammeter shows {"value": 5.5, "unit": "mA"}
